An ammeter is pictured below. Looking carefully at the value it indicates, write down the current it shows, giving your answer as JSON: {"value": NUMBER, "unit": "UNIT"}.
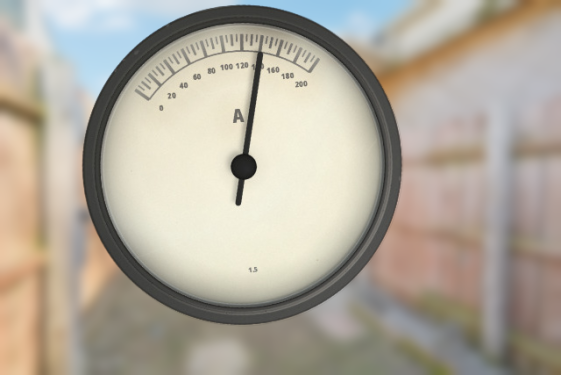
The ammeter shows {"value": 140, "unit": "A"}
